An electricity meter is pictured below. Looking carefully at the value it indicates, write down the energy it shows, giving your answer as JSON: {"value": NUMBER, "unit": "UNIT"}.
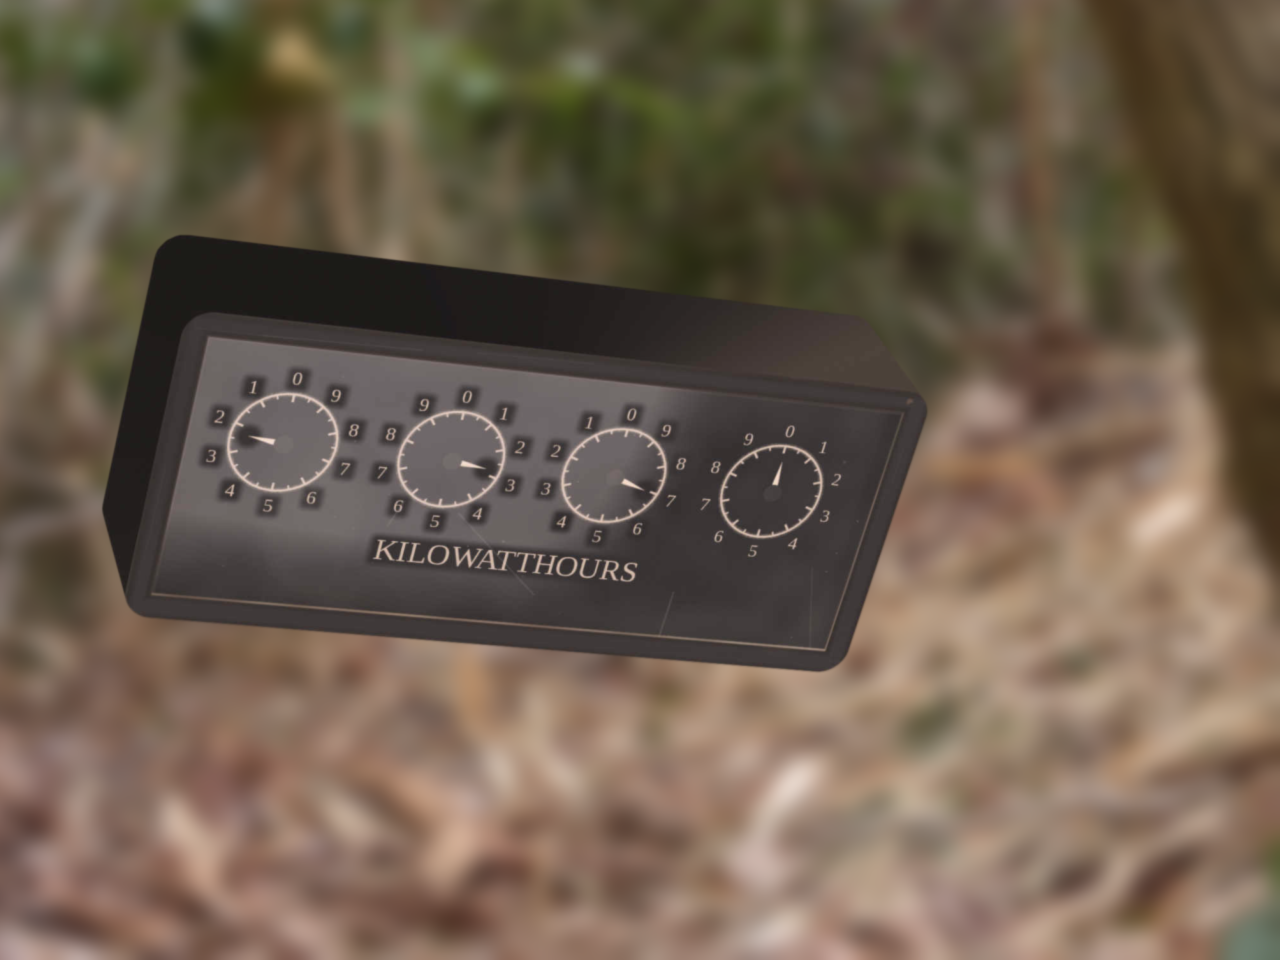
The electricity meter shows {"value": 2270, "unit": "kWh"}
